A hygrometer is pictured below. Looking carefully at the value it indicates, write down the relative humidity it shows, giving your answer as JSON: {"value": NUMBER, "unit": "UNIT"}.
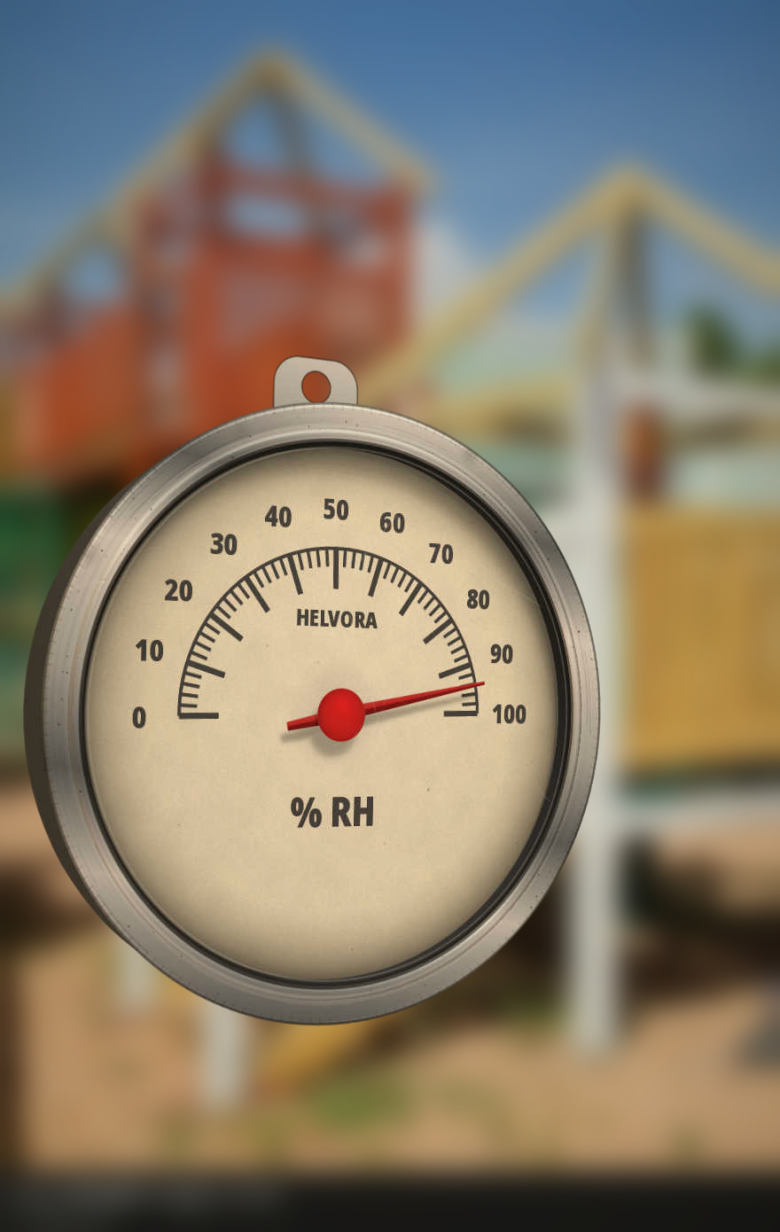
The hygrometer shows {"value": 94, "unit": "%"}
